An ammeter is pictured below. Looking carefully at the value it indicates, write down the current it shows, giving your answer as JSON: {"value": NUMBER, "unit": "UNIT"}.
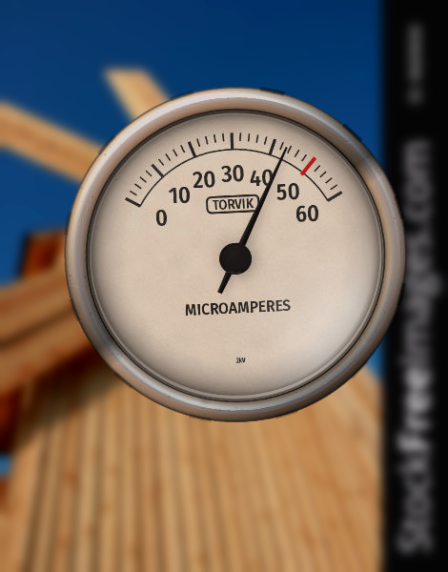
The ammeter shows {"value": 43, "unit": "µA"}
